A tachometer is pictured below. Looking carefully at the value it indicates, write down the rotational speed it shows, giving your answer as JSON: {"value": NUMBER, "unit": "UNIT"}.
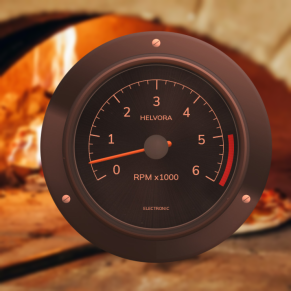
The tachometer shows {"value": 400, "unit": "rpm"}
